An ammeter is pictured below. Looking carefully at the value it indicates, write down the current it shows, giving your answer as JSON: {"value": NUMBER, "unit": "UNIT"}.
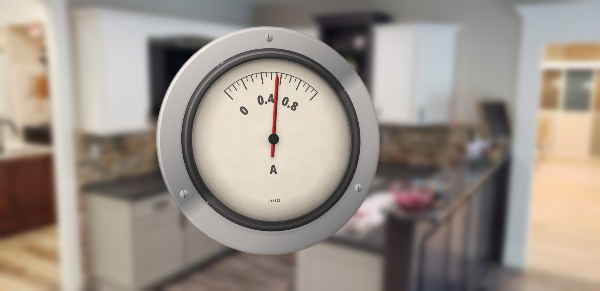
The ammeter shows {"value": 0.55, "unit": "A"}
